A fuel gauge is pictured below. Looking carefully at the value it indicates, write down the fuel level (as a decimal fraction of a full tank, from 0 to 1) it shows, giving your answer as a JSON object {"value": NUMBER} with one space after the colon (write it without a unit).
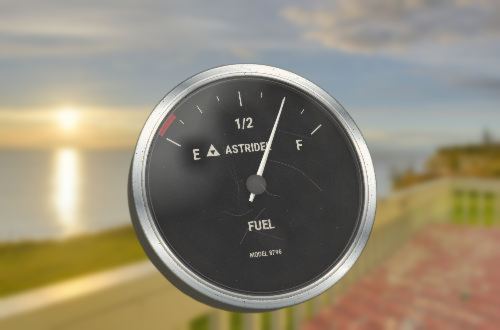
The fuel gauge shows {"value": 0.75}
